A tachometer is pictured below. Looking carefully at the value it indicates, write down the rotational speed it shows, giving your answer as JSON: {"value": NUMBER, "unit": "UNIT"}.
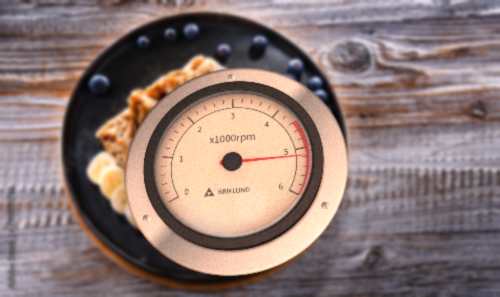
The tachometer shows {"value": 5200, "unit": "rpm"}
